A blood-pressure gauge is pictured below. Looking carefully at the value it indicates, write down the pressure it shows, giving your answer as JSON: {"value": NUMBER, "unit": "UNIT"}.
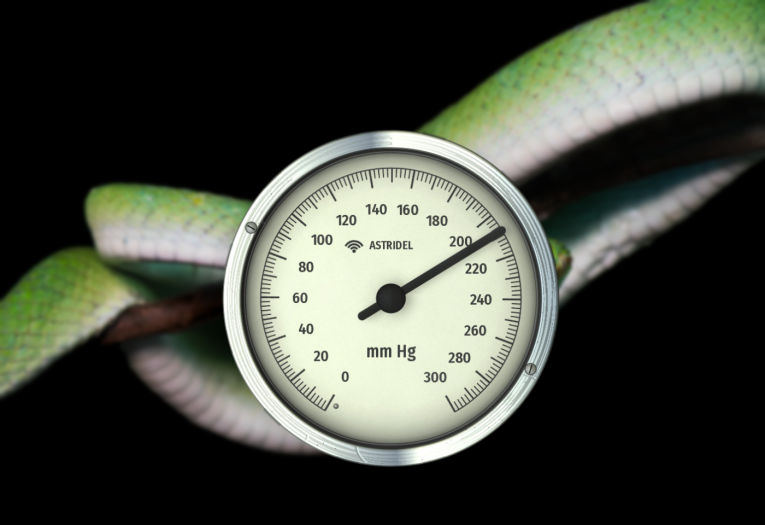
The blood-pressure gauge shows {"value": 208, "unit": "mmHg"}
